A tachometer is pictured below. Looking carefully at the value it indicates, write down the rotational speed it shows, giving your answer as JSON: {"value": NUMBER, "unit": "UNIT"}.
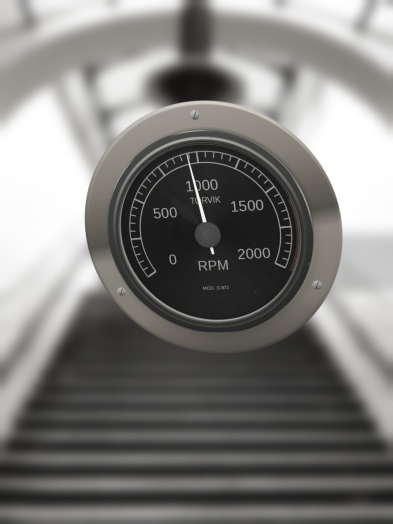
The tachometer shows {"value": 950, "unit": "rpm"}
